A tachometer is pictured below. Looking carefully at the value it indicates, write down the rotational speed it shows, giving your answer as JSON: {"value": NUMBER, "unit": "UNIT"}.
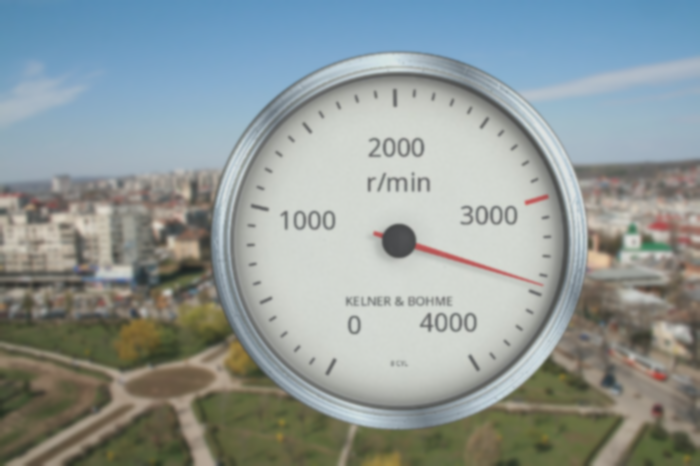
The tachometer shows {"value": 3450, "unit": "rpm"}
